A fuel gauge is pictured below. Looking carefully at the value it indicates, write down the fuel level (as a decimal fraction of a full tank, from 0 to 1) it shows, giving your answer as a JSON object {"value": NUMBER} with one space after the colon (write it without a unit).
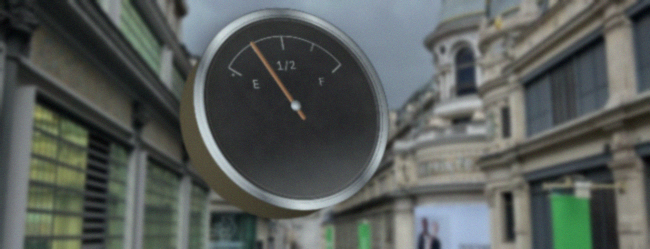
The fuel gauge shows {"value": 0.25}
